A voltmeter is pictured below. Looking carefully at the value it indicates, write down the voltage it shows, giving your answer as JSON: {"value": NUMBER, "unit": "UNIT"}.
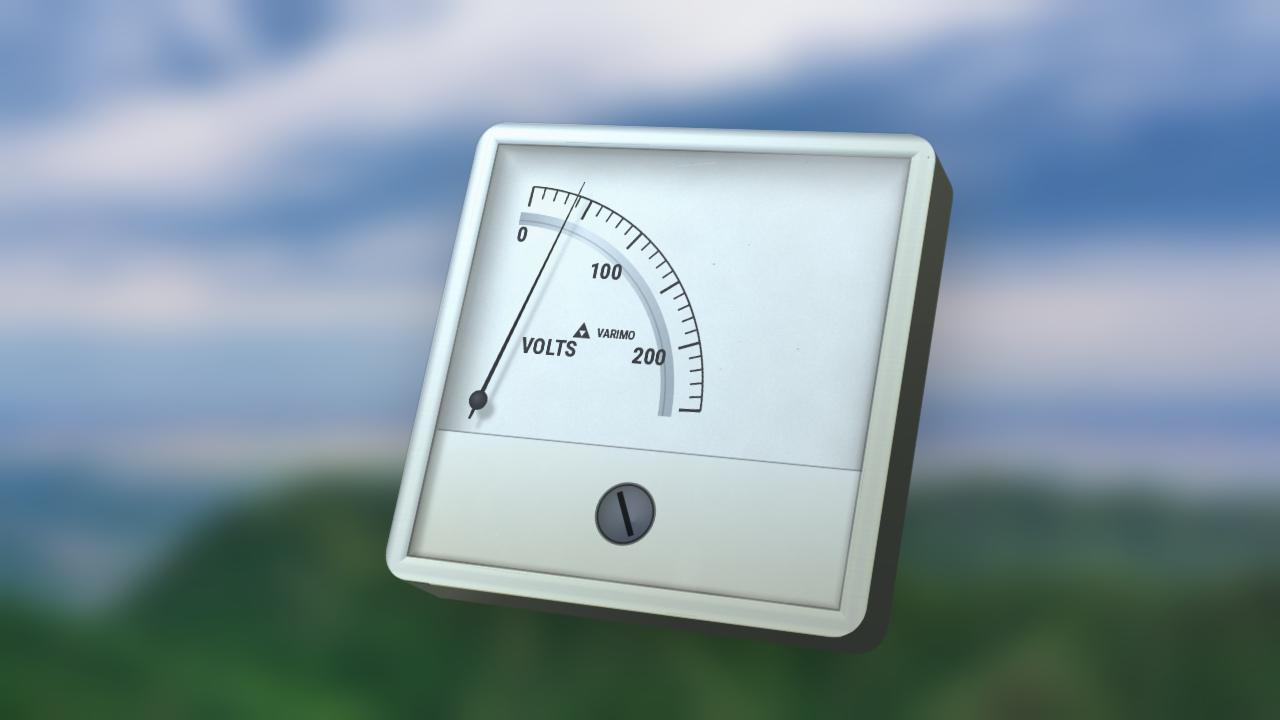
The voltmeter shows {"value": 40, "unit": "V"}
